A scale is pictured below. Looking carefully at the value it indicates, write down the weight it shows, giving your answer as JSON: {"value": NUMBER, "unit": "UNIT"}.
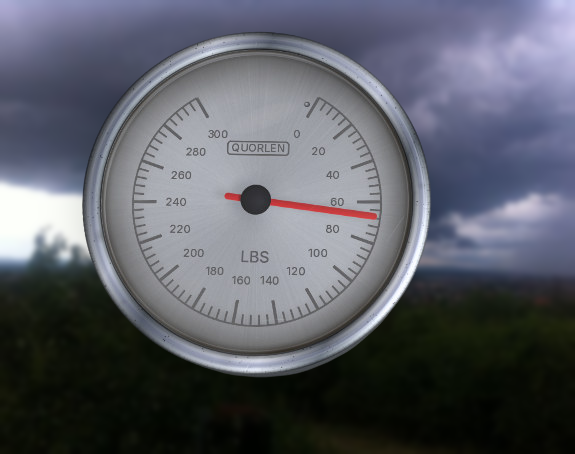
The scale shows {"value": 68, "unit": "lb"}
